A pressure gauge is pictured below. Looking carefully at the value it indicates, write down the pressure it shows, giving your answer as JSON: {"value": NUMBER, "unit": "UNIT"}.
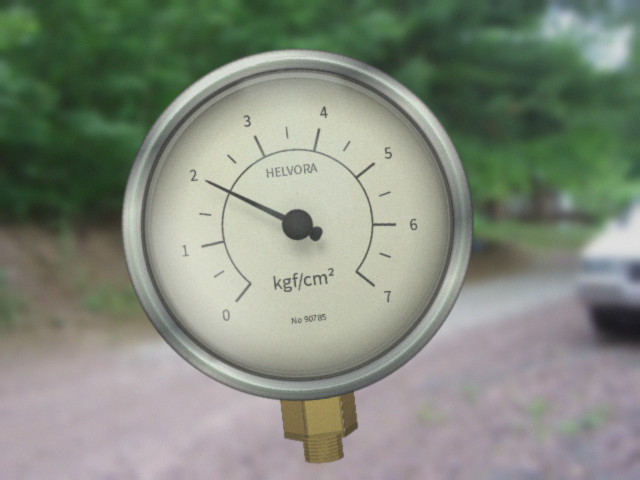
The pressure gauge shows {"value": 2, "unit": "kg/cm²"}
